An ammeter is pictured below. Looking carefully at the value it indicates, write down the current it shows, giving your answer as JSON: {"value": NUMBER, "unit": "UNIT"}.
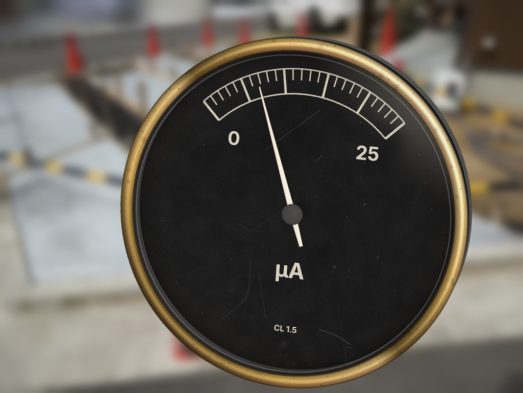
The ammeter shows {"value": 7, "unit": "µA"}
